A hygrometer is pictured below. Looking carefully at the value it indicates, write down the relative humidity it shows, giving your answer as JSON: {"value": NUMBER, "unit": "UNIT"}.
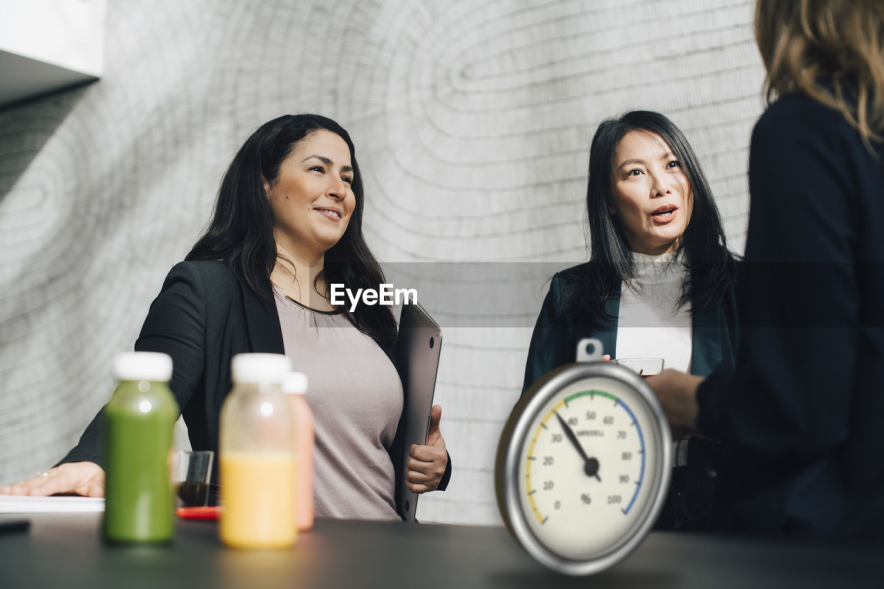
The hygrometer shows {"value": 35, "unit": "%"}
